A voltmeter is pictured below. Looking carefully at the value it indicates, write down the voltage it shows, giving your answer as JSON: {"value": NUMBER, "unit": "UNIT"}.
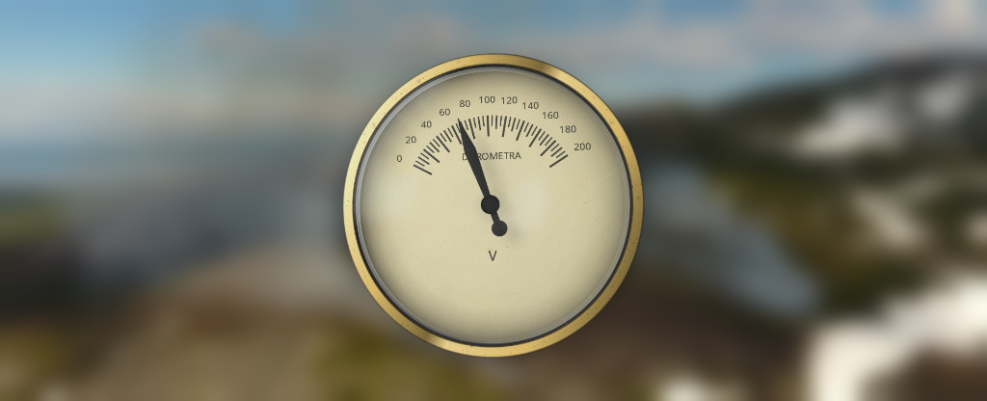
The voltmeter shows {"value": 70, "unit": "V"}
